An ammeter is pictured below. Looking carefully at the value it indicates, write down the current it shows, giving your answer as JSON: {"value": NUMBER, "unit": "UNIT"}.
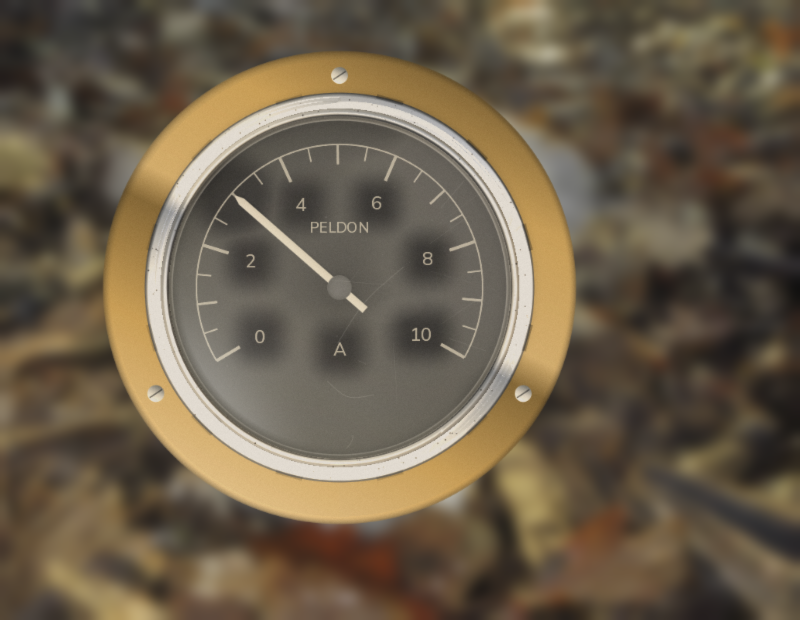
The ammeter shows {"value": 3, "unit": "A"}
